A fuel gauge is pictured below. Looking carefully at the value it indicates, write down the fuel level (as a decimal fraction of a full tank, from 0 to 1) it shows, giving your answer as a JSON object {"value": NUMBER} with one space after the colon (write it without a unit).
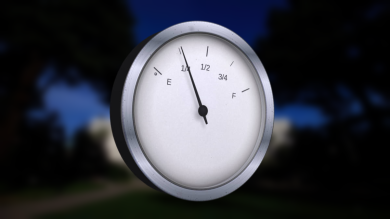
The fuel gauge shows {"value": 0.25}
